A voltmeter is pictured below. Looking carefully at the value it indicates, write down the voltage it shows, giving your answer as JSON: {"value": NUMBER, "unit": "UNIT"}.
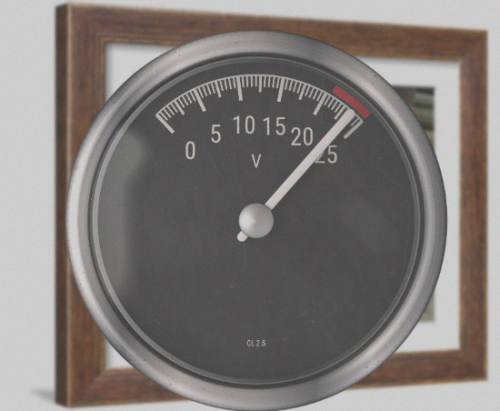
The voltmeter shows {"value": 23.5, "unit": "V"}
